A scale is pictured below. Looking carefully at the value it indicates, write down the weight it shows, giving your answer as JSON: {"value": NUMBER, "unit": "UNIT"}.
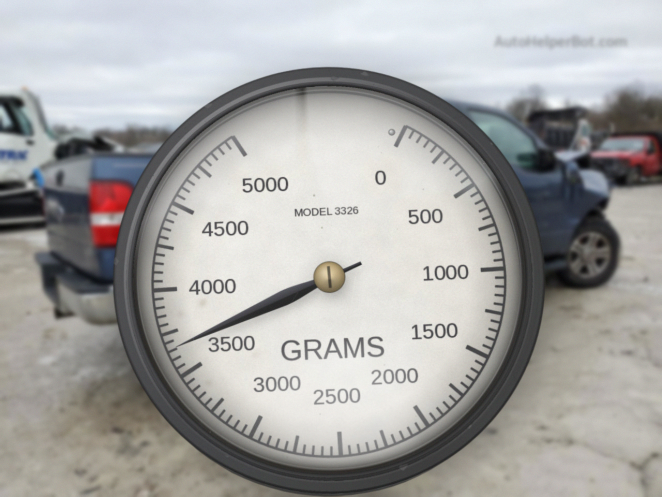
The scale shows {"value": 3650, "unit": "g"}
